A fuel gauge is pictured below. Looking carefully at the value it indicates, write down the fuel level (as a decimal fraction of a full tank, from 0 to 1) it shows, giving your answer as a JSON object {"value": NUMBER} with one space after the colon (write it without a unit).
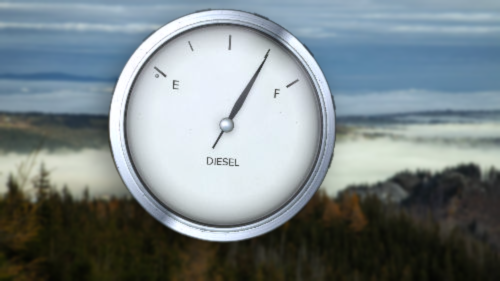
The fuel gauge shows {"value": 0.75}
